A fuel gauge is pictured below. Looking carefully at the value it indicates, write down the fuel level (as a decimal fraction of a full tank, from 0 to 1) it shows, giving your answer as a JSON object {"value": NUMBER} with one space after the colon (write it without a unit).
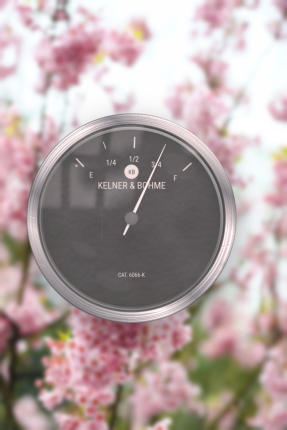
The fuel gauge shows {"value": 0.75}
